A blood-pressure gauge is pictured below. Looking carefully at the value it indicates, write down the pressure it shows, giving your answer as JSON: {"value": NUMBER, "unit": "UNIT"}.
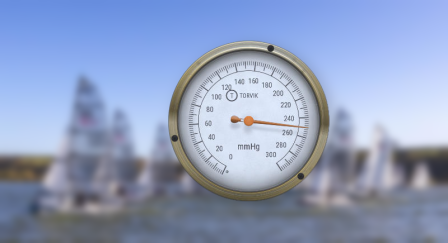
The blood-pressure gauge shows {"value": 250, "unit": "mmHg"}
